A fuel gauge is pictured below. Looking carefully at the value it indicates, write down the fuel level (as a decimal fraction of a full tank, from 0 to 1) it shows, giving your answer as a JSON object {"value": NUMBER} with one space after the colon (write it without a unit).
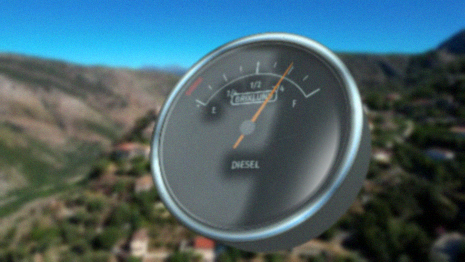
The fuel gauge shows {"value": 0.75}
